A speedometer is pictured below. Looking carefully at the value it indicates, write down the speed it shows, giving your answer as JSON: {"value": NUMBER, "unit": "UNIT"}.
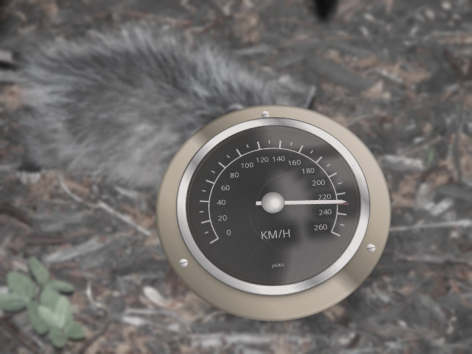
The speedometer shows {"value": 230, "unit": "km/h"}
